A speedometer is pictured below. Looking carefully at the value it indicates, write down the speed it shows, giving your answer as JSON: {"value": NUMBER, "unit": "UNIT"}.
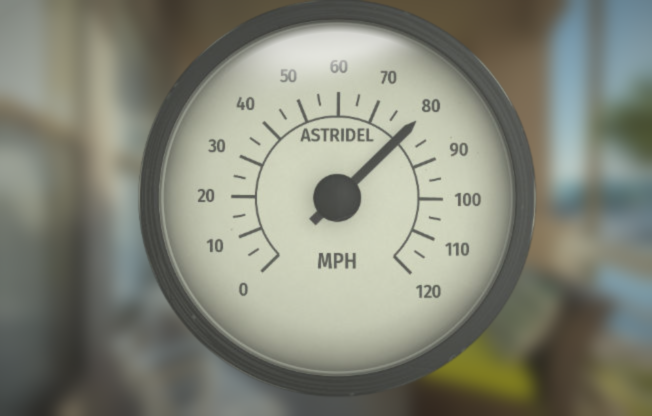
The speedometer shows {"value": 80, "unit": "mph"}
